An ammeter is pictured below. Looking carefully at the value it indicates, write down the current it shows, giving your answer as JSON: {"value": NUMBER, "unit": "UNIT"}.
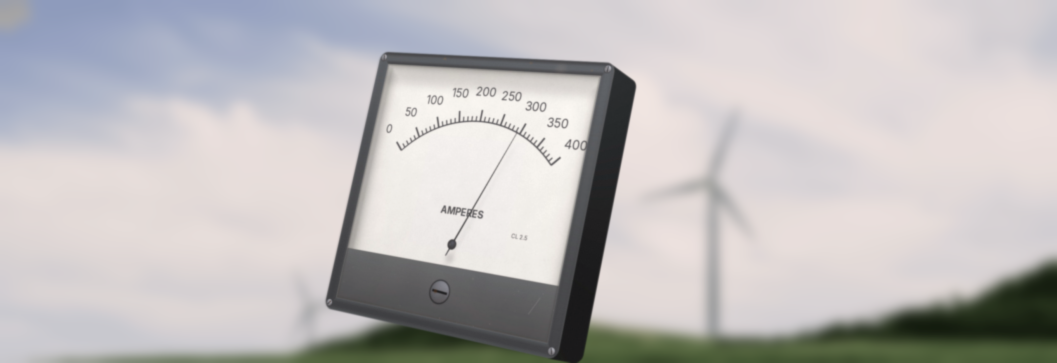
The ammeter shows {"value": 300, "unit": "A"}
